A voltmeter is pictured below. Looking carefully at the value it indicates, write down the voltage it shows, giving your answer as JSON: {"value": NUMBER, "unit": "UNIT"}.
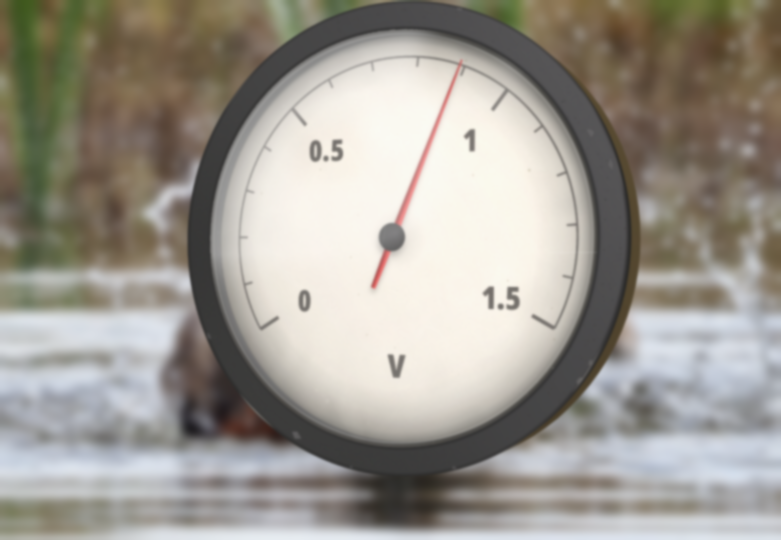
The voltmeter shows {"value": 0.9, "unit": "V"}
